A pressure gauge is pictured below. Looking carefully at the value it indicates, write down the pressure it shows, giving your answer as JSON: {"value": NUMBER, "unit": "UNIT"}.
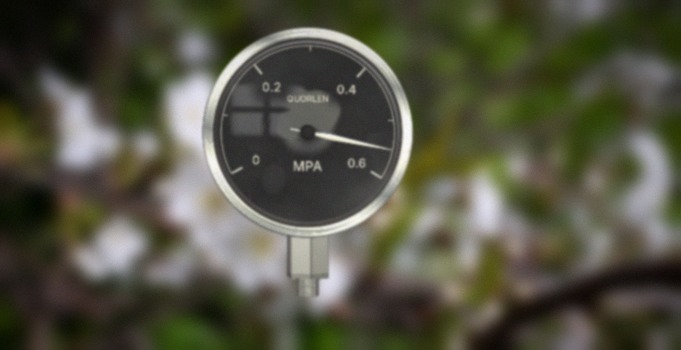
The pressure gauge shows {"value": 0.55, "unit": "MPa"}
